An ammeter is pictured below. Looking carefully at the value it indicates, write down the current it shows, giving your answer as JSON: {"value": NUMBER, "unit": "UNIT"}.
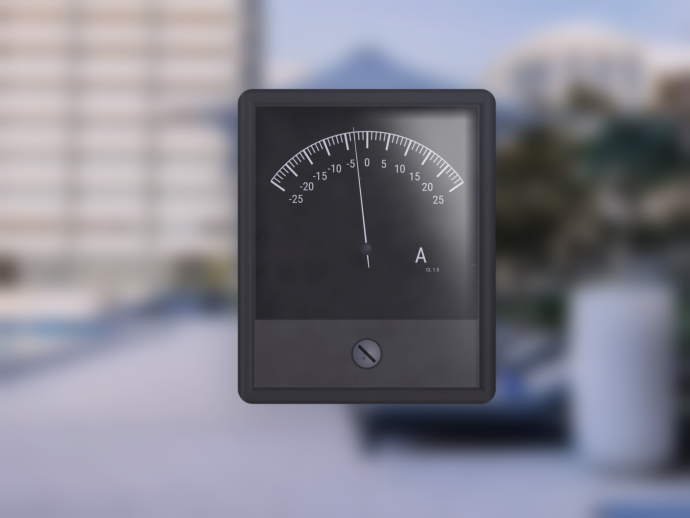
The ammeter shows {"value": -3, "unit": "A"}
